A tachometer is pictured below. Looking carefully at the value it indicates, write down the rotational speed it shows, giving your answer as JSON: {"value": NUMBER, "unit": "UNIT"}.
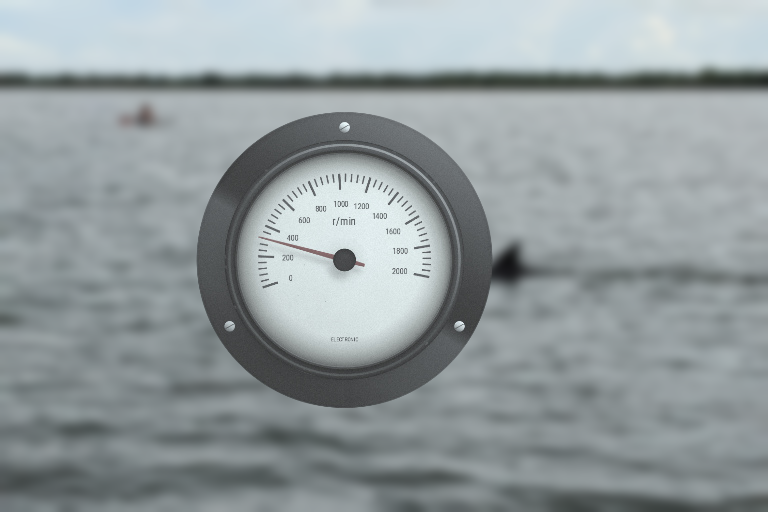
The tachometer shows {"value": 320, "unit": "rpm"}
